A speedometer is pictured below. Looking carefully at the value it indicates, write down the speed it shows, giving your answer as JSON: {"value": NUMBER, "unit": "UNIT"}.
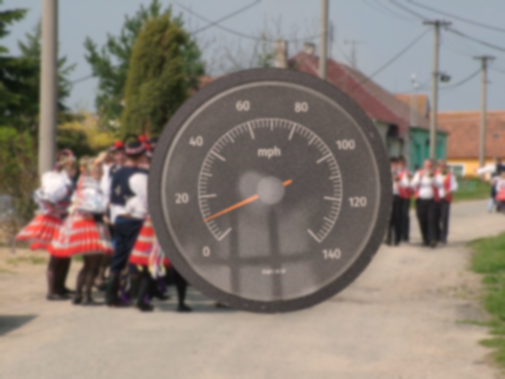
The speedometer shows {"value": 10, "unit": "mph"}
